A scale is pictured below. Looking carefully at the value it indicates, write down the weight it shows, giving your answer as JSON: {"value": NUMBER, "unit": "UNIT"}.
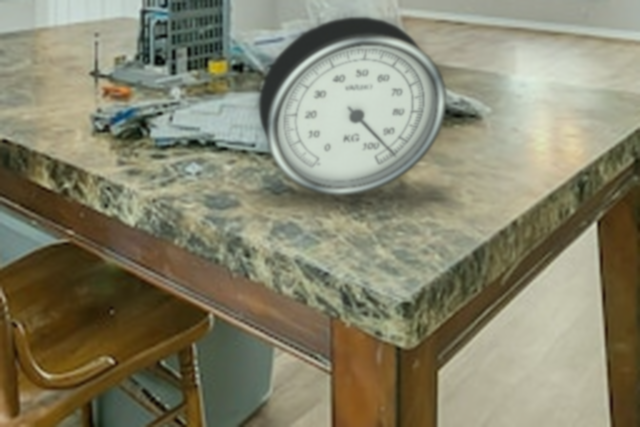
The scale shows {"value": 95, "unit": "kg"}
